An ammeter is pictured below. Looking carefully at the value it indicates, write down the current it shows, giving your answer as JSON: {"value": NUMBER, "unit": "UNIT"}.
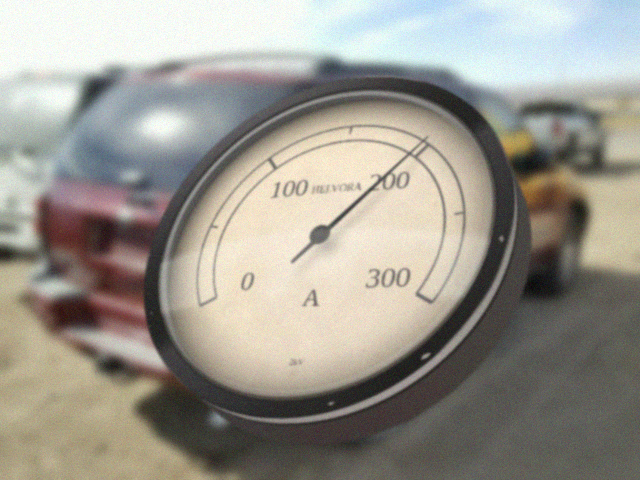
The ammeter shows {"value": 200, "unit": "A"}
